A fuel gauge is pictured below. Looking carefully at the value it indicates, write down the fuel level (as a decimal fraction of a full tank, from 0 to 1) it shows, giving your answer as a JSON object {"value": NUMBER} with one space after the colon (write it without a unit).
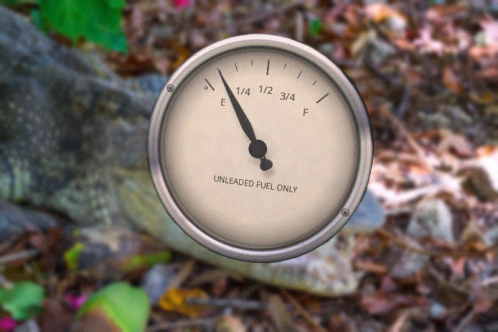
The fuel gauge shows {"value": 0.125}
